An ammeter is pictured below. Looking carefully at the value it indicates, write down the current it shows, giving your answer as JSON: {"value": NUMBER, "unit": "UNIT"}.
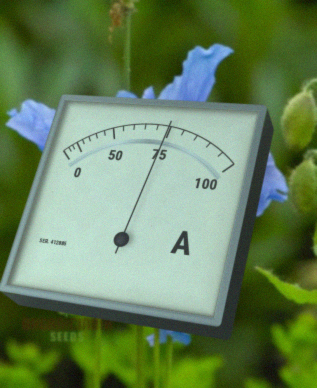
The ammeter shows {"value": 75, "unit": "A"}
